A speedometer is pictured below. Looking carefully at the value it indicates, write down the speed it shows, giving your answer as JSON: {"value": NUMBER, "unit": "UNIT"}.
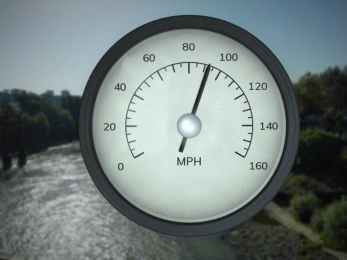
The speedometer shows {"value": 92.5, "unit": "mph"}
